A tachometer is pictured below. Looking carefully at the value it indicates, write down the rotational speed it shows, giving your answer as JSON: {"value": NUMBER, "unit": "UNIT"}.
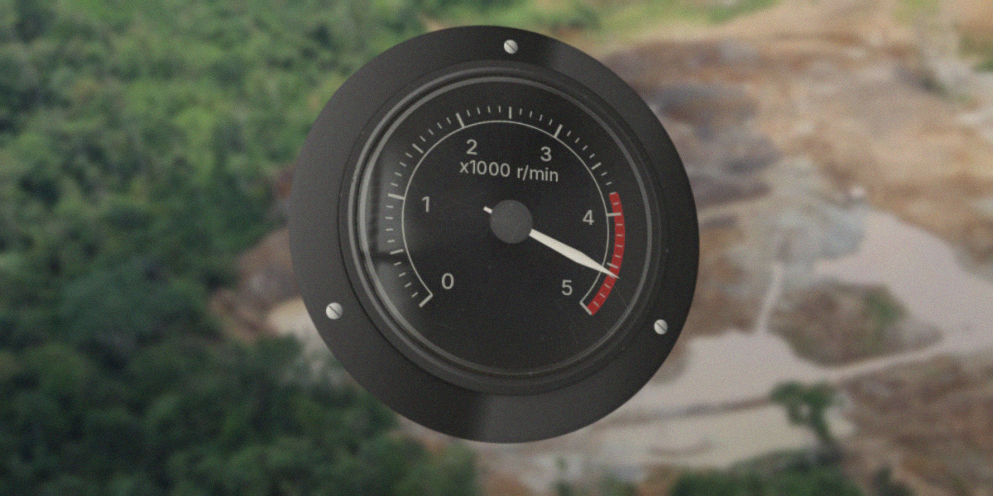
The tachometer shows {"value": 4600, "unit": "rpm"}
